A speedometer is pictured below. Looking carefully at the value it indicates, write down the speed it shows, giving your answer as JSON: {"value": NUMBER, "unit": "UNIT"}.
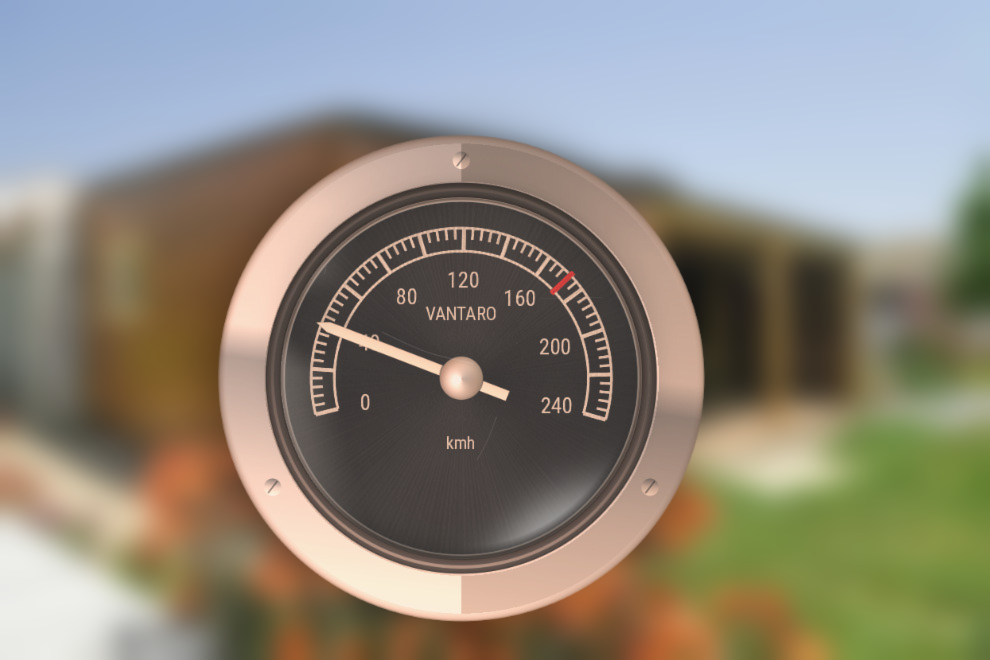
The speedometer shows {"value": 40, "unit": "km/h"}
